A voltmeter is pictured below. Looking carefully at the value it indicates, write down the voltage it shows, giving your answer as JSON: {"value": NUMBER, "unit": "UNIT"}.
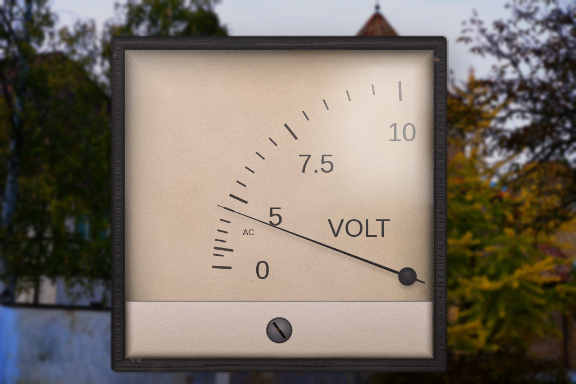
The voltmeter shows {"value": 4.5, "unit": "V"}
